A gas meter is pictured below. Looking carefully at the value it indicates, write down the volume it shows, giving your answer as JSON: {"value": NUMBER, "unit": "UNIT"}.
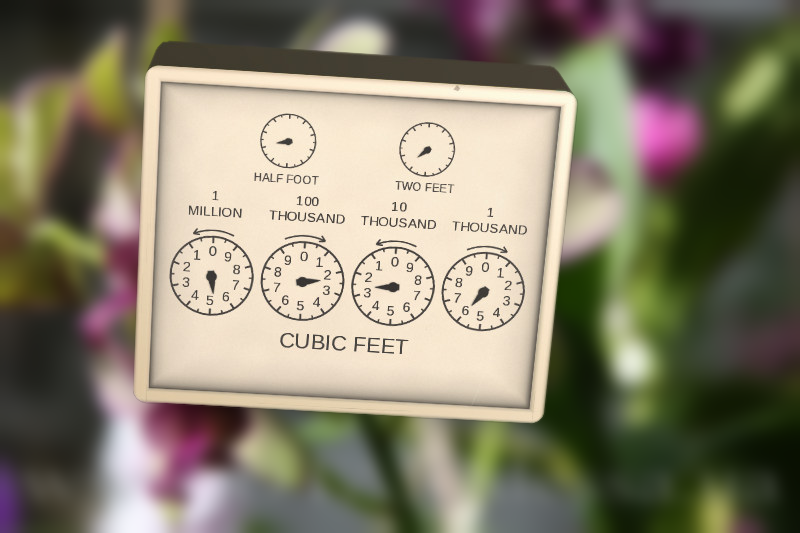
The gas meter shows {"value": 522600, "unit": "ft³"}
